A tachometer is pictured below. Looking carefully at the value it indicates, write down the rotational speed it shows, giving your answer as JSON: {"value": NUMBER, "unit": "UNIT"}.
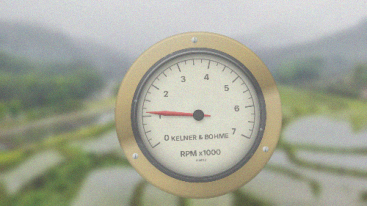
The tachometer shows {"value": 1125, "unit": "rpm"}
